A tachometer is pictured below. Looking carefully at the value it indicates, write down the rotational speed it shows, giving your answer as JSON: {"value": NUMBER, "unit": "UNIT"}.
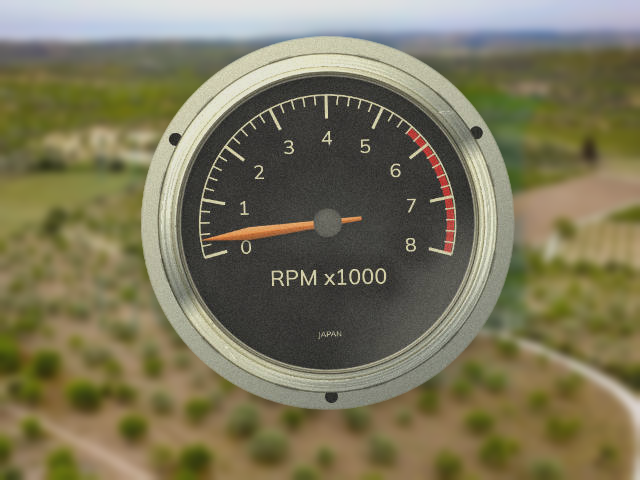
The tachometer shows {"value": 300, "unit": "rpm"}
